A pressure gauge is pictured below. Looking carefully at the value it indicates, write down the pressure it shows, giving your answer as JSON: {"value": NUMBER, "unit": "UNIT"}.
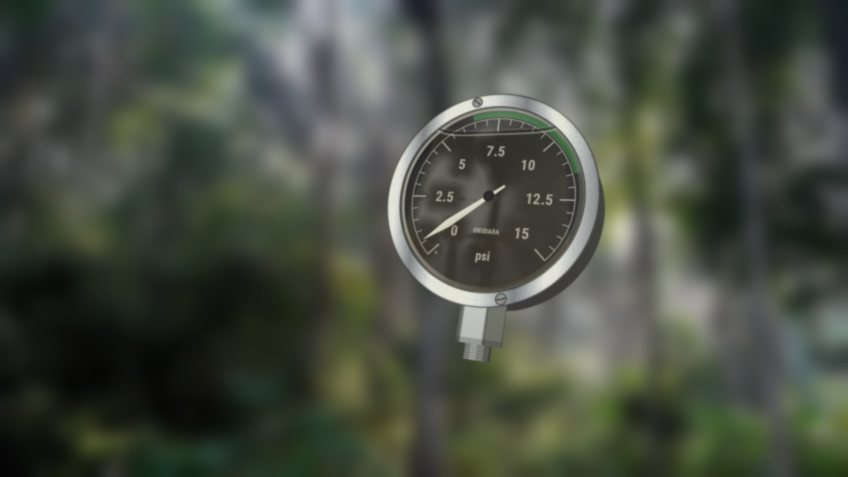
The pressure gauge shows {"value": 0.5, "unit": "psi"}
